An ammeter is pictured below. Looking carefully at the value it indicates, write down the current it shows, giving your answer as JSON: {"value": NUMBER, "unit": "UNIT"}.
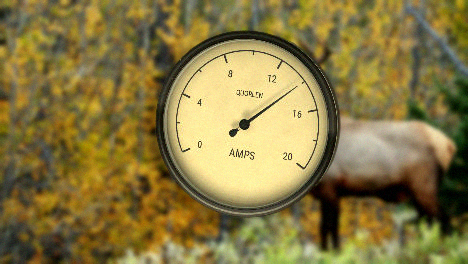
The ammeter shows {"value": 14, "unit": "A"}
